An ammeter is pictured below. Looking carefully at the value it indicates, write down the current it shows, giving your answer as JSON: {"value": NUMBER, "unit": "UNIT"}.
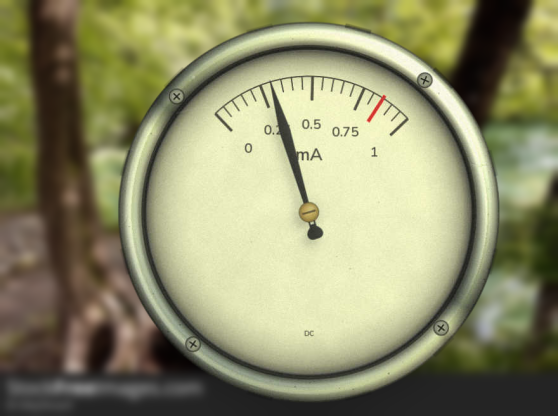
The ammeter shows {"value": 0.3, "unit": "mA"}
